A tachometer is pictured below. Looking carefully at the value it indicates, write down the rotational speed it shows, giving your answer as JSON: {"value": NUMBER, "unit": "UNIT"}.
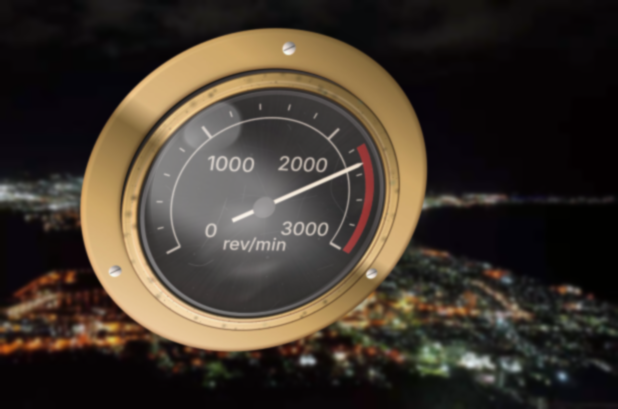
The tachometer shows {"value": 2300, "unit": "rpm"}
